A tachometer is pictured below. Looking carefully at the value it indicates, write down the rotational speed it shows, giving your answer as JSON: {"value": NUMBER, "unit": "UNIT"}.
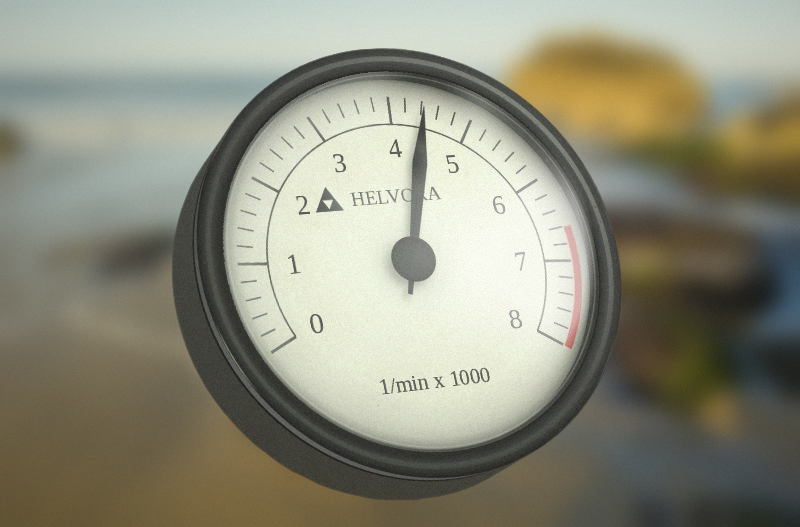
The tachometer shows {"value": 4400, "unit": "rpm"}
